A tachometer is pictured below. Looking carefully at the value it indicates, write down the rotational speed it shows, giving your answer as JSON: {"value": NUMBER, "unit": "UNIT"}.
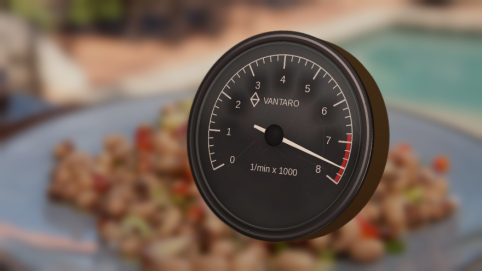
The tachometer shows {"value": 7600, "unit": "rpm"}
